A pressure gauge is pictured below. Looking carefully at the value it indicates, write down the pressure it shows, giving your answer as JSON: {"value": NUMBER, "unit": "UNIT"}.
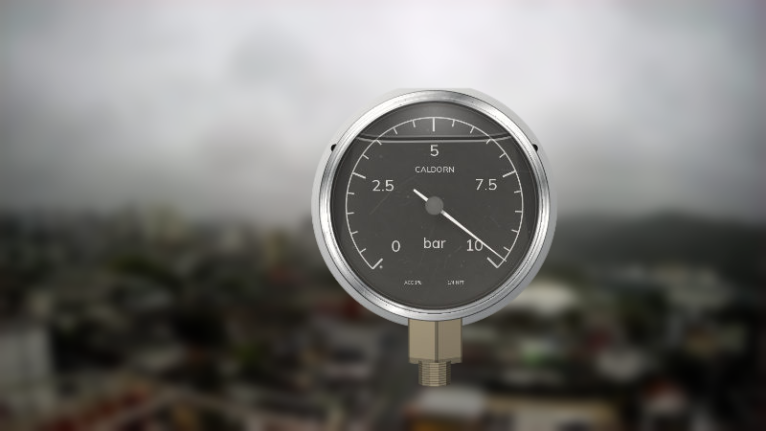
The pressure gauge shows {"value": 9.75, "unit": "bar"}
